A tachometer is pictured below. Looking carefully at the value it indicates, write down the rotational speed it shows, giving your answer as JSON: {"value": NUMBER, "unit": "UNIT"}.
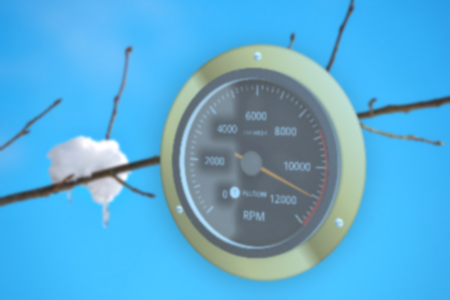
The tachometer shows {"value": 11000, "unit": "rpm"}
